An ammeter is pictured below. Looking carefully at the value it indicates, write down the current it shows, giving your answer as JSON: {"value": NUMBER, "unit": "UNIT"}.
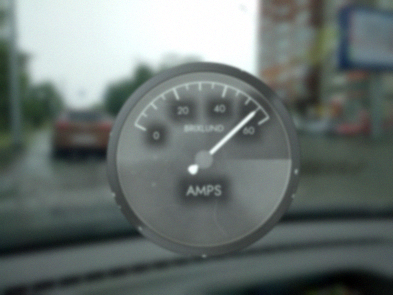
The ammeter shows {"value": 55, "unit": "A"}
